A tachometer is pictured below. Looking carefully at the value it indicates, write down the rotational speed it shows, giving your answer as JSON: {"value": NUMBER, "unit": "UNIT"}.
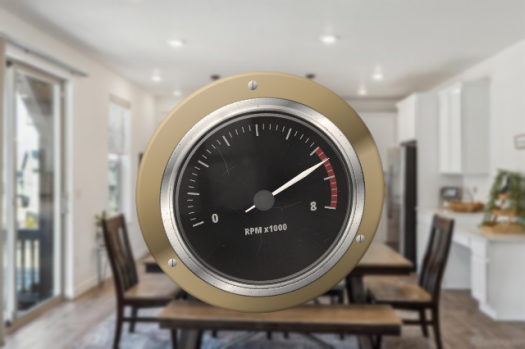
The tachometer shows {"value": 6400, "unit": "rpm"}
